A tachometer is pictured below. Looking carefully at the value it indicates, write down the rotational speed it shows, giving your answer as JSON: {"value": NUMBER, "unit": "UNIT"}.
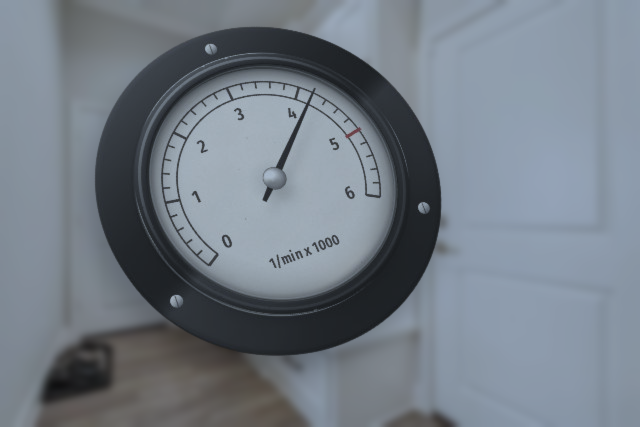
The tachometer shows {"value": 4200, "unit": "rpm"}
